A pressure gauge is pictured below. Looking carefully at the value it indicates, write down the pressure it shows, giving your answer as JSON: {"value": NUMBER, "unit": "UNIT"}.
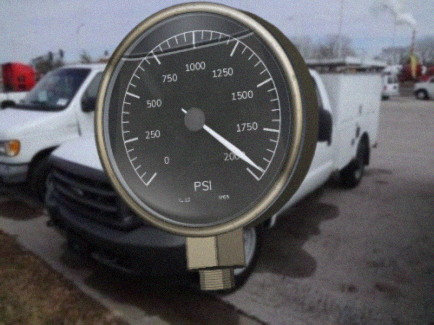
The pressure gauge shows {"value": 1950, "unit": "psi"}
